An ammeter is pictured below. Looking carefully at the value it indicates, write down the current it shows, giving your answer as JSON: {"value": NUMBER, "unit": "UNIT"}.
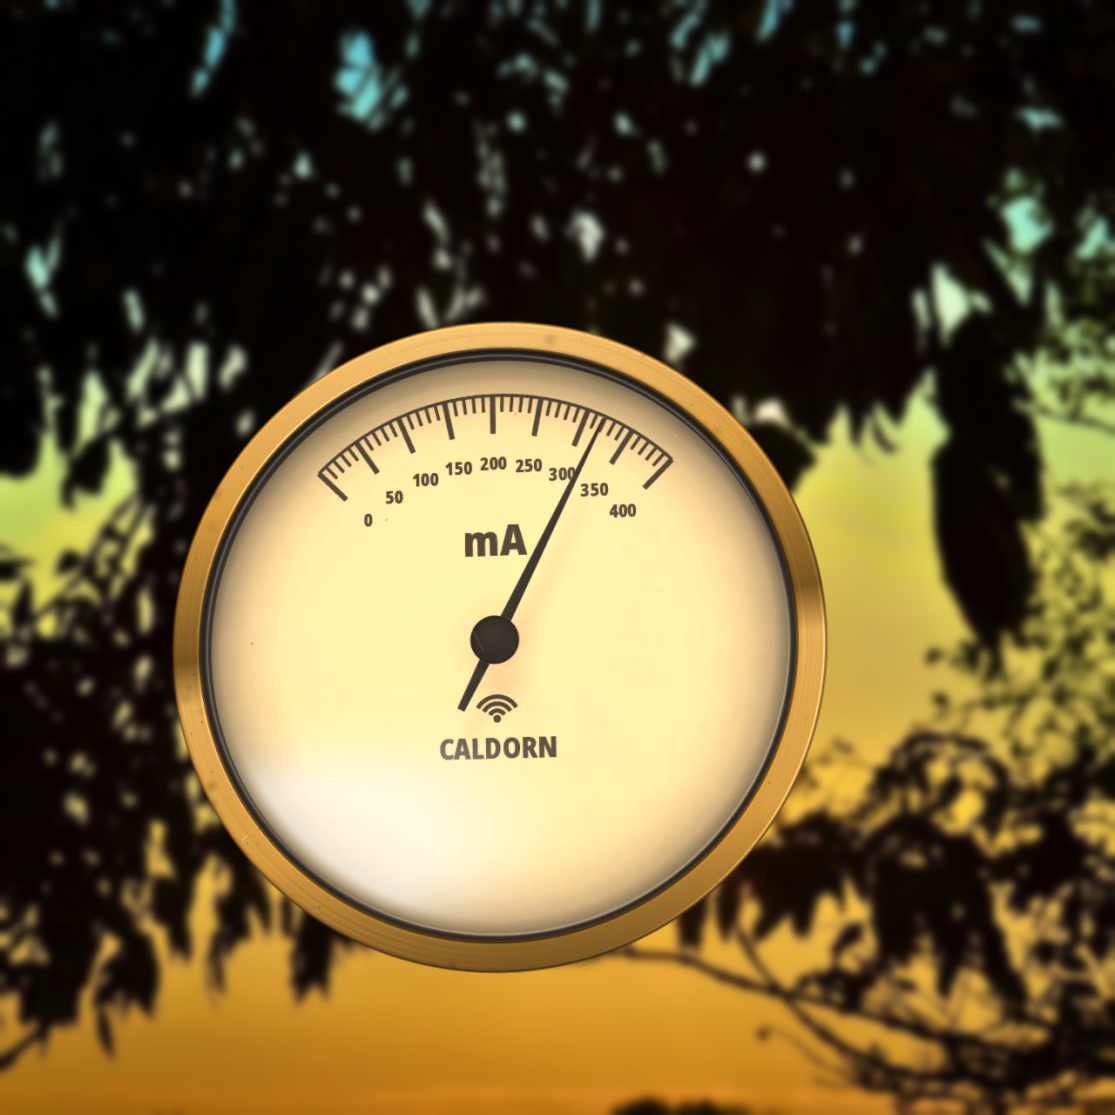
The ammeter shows {"value": 320, "unit": "mA"}
